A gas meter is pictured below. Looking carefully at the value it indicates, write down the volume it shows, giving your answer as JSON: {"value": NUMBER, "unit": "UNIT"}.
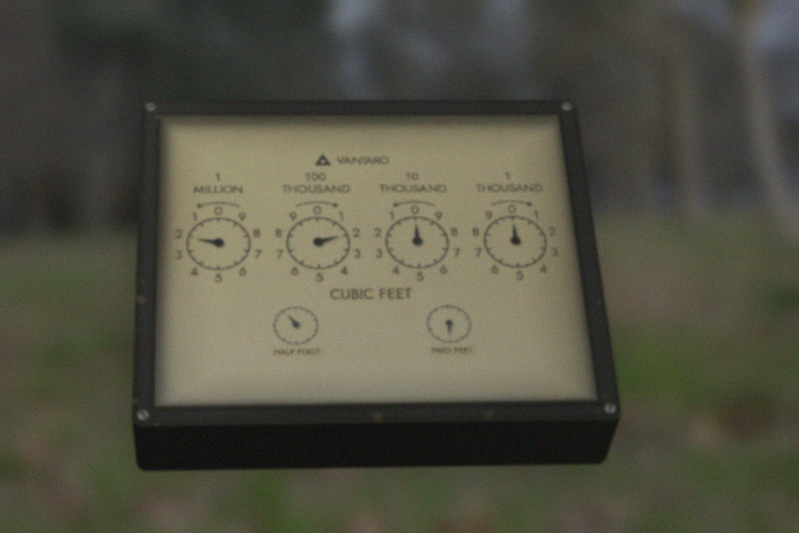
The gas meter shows {"value": 220000, "unit": "ft³"}
